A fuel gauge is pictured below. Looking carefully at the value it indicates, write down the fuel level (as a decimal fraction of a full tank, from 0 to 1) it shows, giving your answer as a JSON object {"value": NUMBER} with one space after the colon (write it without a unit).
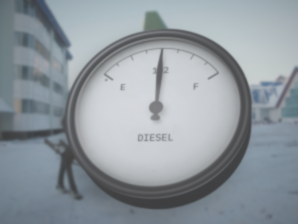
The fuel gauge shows {"value": 0.5}
